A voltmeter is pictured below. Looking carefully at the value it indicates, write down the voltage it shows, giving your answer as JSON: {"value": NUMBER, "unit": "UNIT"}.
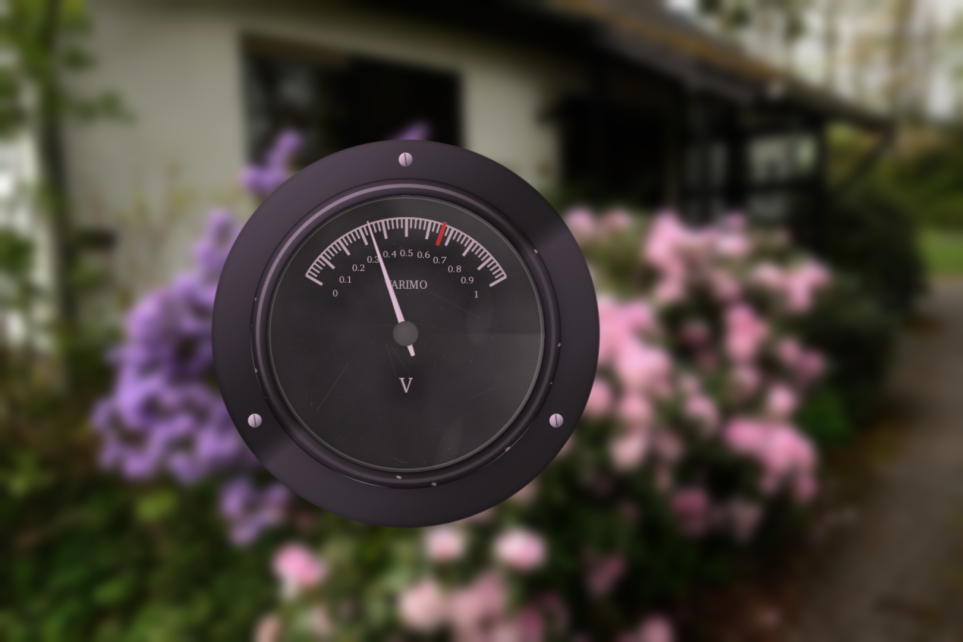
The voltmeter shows {"value": 0.34, "unit": "V"}
